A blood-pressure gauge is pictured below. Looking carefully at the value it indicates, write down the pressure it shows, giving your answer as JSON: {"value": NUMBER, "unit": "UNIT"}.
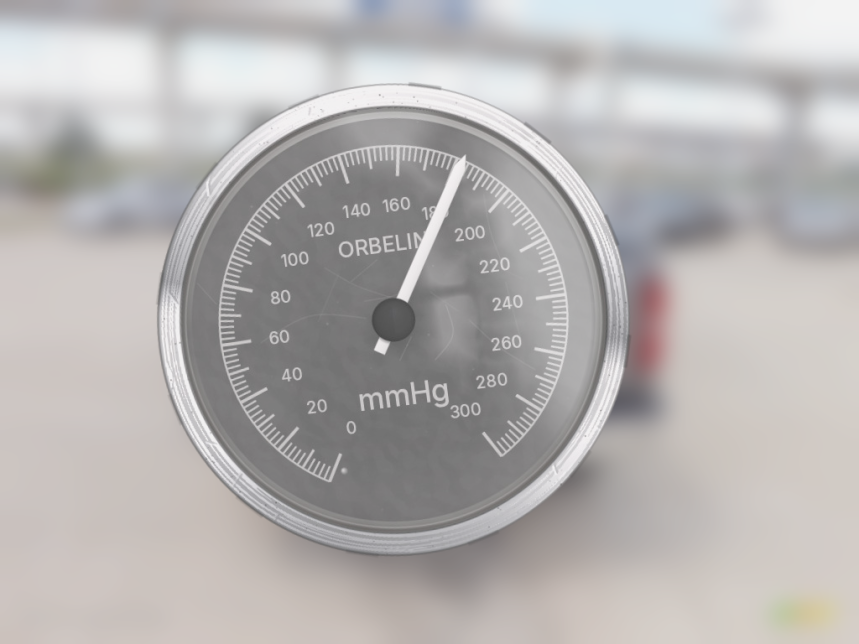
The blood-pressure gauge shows {"value": 182, "unit": "mmHg"}
